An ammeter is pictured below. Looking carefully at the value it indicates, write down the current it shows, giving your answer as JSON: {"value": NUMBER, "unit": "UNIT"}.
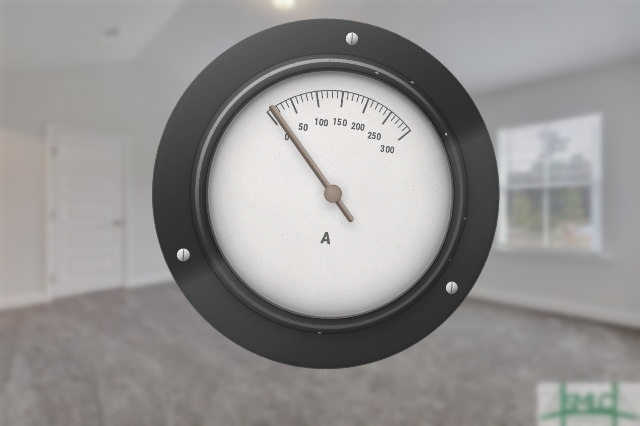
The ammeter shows {"value": 10, "unit": "A"}
